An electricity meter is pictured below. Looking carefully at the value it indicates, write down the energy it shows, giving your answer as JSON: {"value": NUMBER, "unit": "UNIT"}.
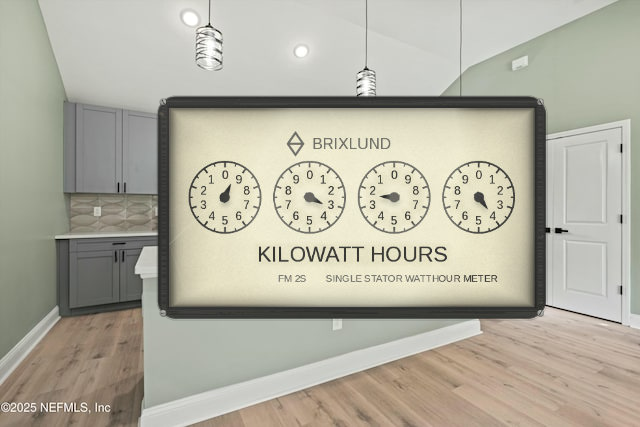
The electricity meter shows {"value": 9324, "unit": "kWh"}
